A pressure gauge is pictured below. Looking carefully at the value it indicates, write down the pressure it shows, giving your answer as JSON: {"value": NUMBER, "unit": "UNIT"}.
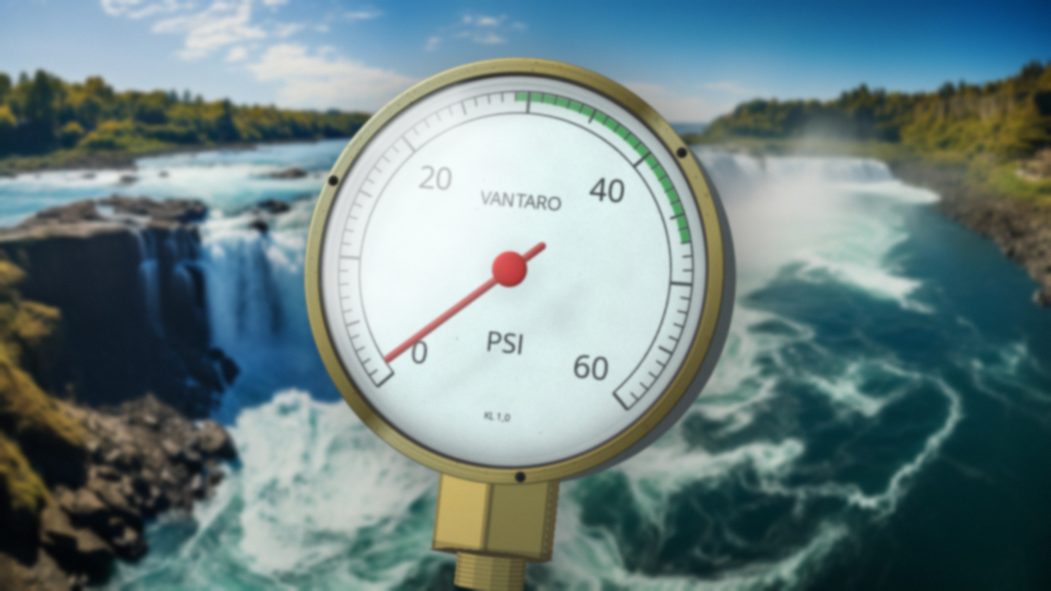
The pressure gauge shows {"value": 1, "unit": "psi"}
